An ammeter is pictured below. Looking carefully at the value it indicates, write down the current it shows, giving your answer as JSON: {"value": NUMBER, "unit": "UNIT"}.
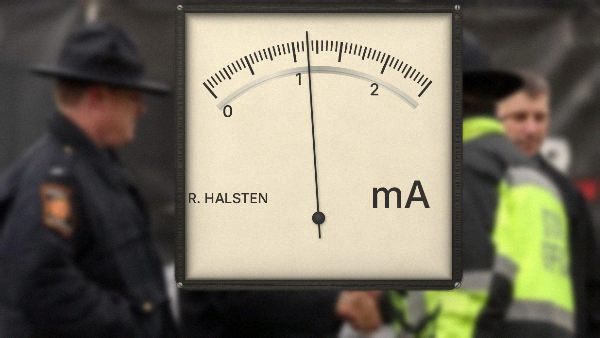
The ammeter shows {"value": 1.15, "unit": "mA"}
